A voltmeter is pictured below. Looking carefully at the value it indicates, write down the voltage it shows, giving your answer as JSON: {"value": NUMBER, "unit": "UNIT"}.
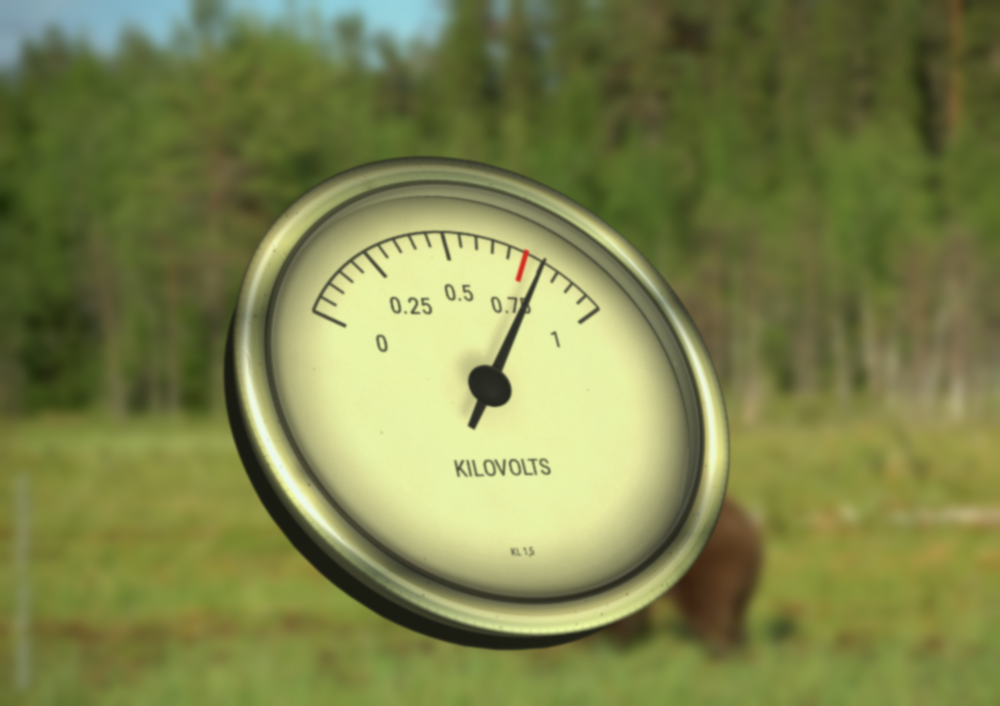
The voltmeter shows {"value": 0.8, "unit": "kV"}
